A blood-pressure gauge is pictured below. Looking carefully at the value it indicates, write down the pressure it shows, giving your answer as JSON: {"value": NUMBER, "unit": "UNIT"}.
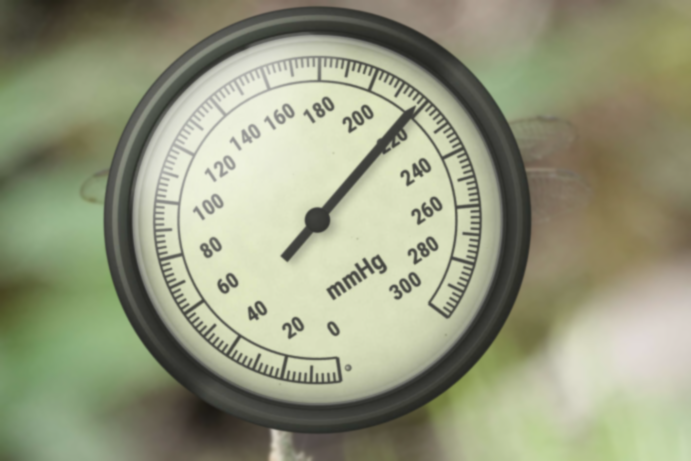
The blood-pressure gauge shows {"value": 218, "unit": "mmHg"}
